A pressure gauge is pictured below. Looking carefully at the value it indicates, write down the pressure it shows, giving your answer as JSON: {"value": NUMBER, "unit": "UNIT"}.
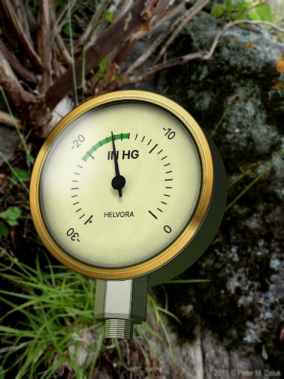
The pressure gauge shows {"value": -16, "unit": "inHg"}
